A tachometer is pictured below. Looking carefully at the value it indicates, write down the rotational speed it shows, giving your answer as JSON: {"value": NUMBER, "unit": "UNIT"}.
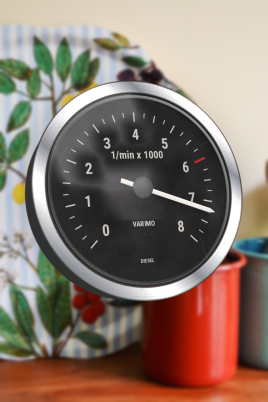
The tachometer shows {"value": 7250, "unit": "rpm"}
